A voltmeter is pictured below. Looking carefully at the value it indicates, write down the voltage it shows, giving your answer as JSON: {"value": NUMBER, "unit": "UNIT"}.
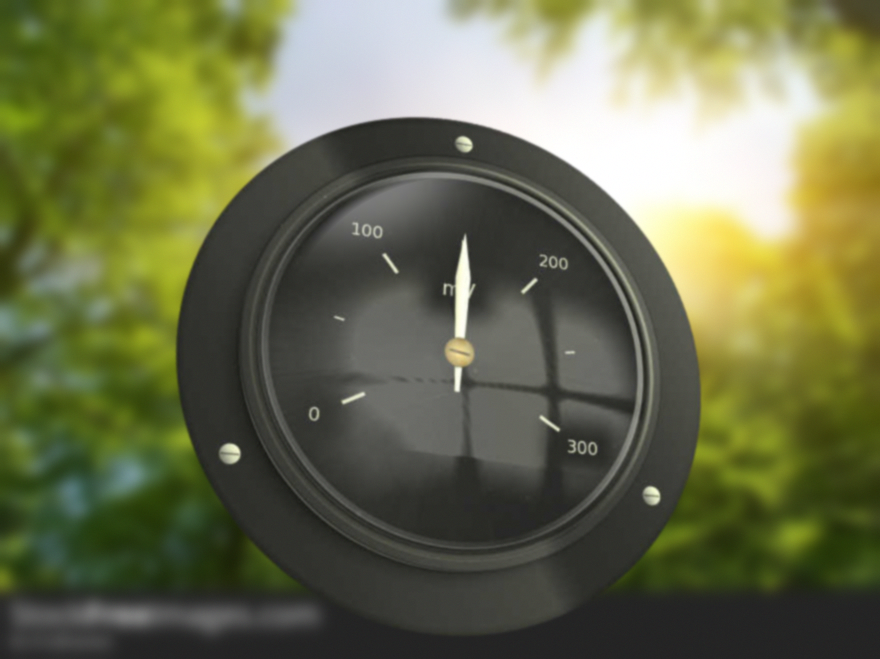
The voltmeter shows {"value": 150, "unit": "mV"}
